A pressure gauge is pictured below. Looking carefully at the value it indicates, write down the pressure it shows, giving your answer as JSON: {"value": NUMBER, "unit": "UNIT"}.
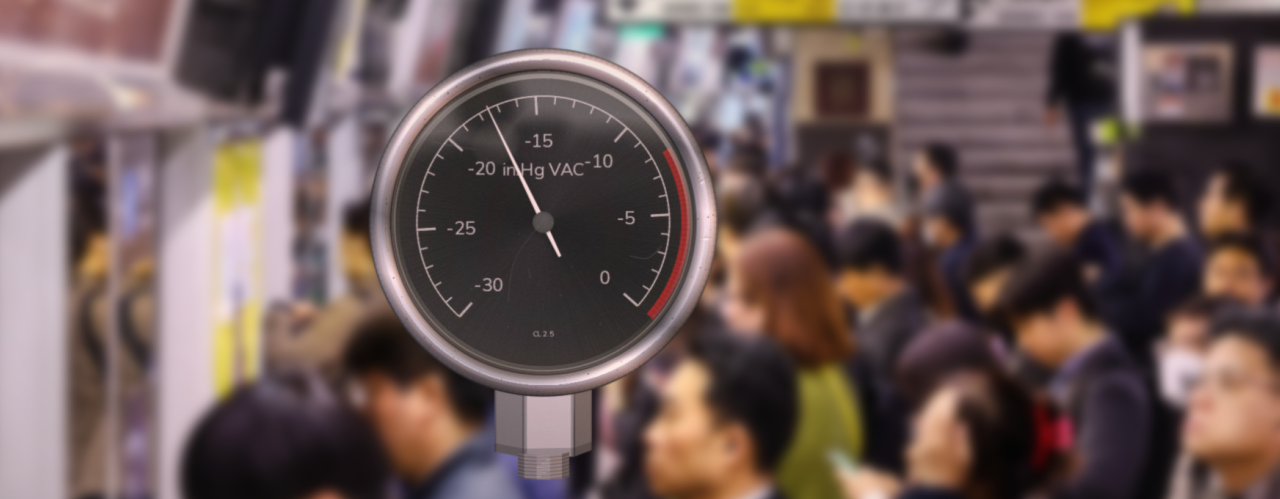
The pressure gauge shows {"value": -17.5, "unit": "inHg"}
